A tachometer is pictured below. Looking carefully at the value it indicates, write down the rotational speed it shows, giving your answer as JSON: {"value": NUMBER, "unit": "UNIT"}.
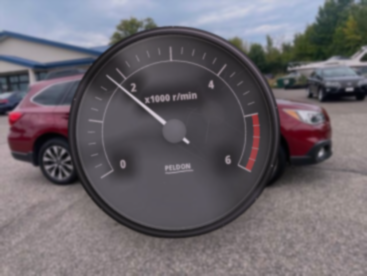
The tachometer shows {"value": 1800, "unit": "rpm"}
